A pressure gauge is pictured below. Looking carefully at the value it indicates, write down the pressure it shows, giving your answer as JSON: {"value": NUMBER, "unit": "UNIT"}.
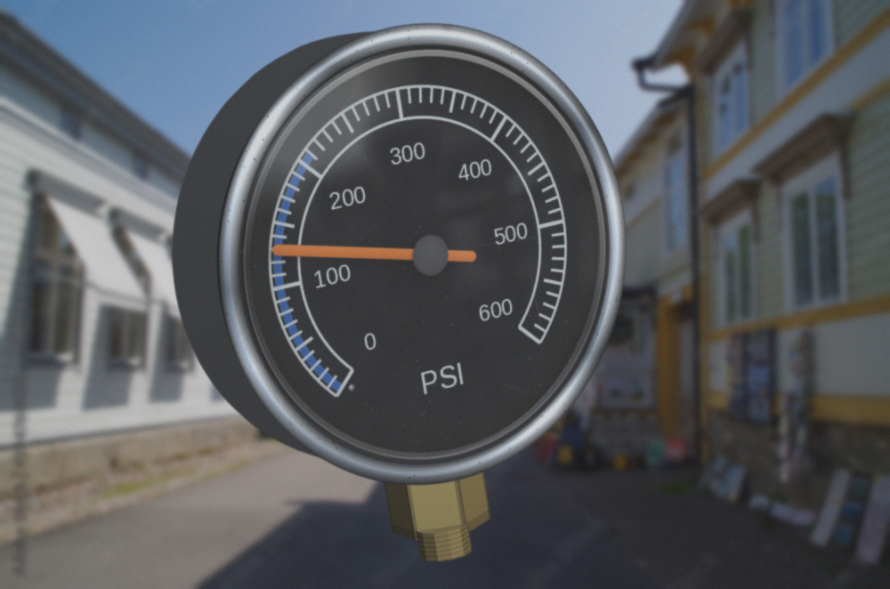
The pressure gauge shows {"value": 130, "unit": "psi"}
